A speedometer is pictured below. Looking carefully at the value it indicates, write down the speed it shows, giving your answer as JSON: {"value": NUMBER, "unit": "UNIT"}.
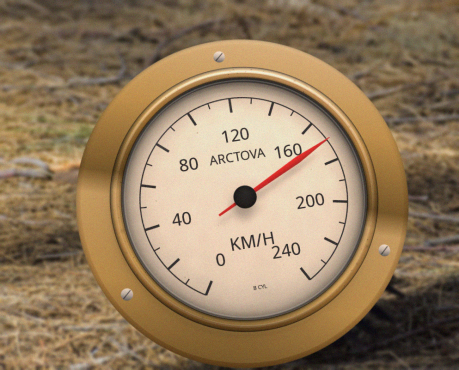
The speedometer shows {"value": 170, "unit": "km/h"}
